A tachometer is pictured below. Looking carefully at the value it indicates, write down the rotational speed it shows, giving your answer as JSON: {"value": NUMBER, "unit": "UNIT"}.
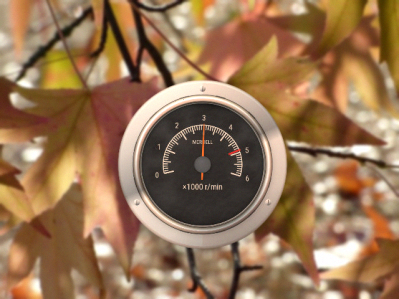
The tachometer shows {"value": 3000, "unit": "rpm"}
